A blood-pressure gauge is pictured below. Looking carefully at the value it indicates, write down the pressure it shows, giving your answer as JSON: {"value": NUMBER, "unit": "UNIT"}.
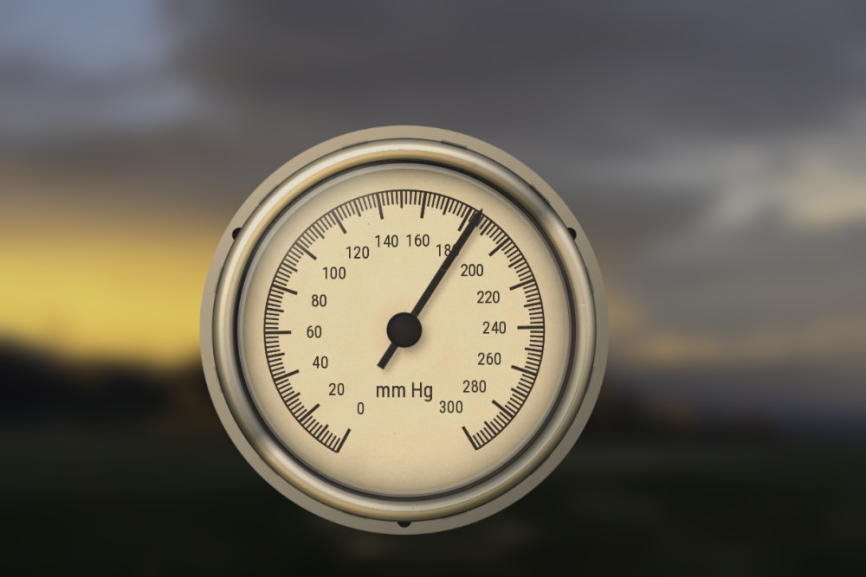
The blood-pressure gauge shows {"value": 184, "unit": "mmHg"}
